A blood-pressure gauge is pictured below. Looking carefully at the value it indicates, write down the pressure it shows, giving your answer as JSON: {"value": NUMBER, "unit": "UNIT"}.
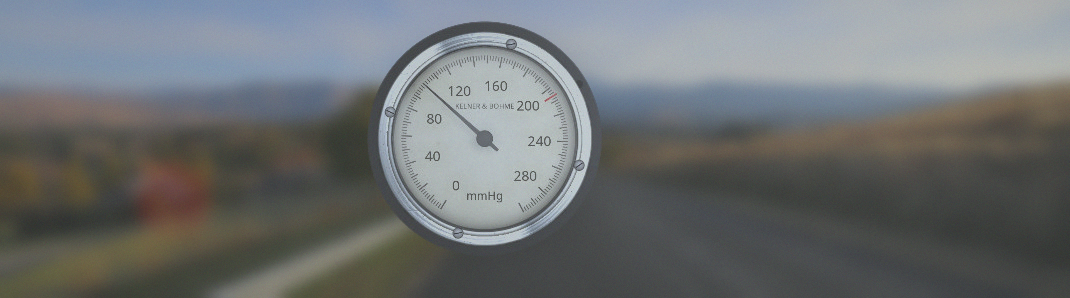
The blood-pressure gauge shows {"value": 100, "unit": "mmHg"}
